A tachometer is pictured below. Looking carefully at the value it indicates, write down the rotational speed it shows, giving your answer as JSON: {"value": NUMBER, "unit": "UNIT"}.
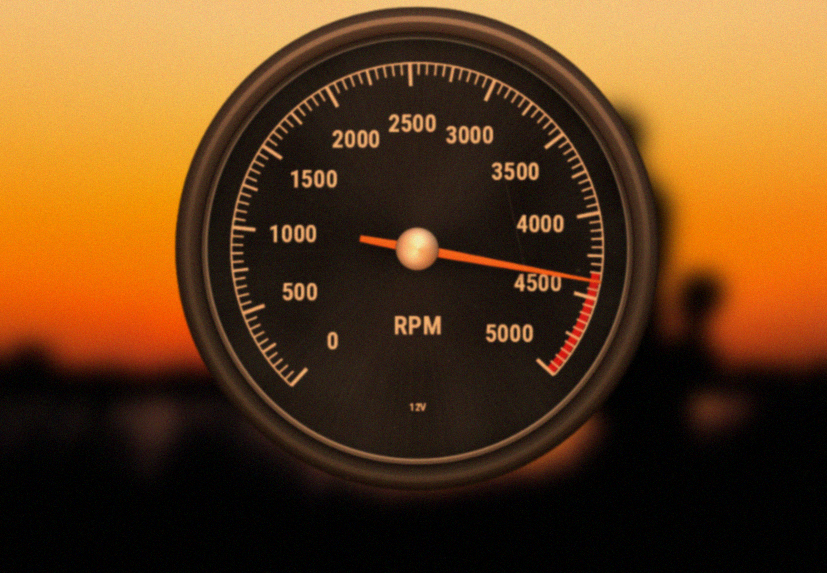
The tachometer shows {"value": 4400, "unit": "rpm"}
